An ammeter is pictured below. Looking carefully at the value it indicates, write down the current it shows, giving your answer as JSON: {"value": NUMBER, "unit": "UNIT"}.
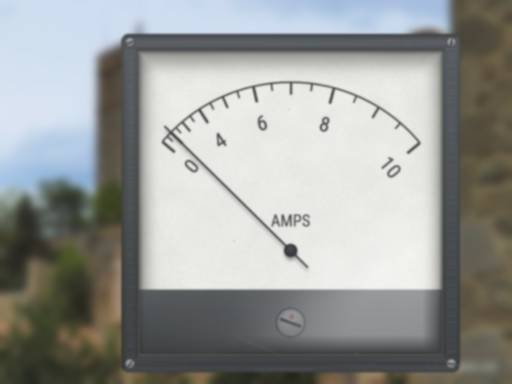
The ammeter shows {"value": 2, "unit": "A"}
